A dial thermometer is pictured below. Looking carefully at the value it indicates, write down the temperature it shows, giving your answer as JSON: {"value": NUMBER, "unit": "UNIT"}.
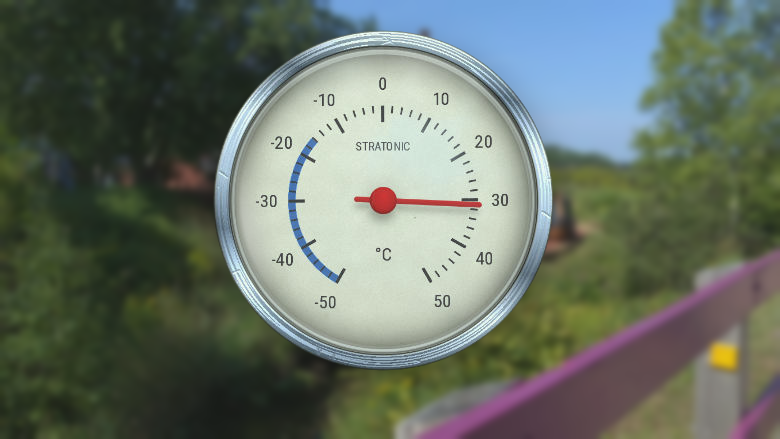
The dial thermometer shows {"value": 31, "unit": "°C"}
